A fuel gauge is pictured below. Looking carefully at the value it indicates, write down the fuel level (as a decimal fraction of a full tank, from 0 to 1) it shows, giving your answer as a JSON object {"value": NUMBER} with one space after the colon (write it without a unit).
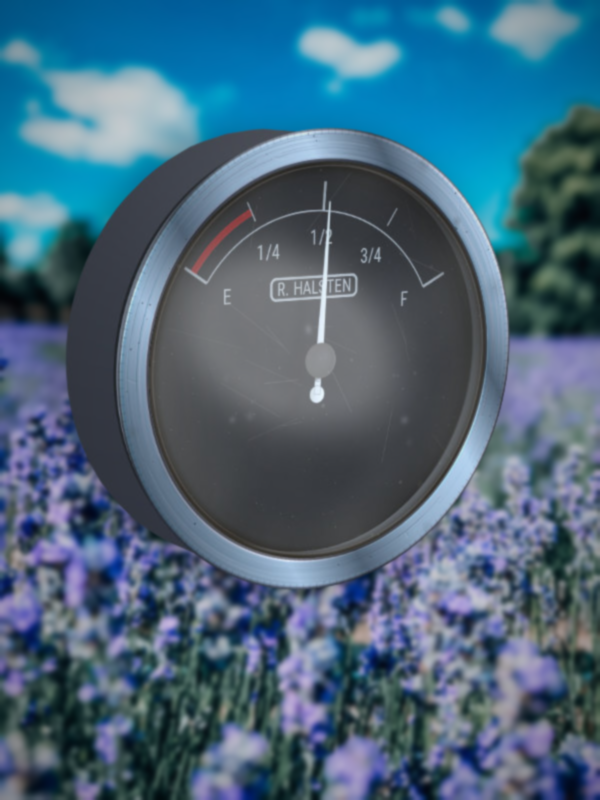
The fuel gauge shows {"value": 0.5}
